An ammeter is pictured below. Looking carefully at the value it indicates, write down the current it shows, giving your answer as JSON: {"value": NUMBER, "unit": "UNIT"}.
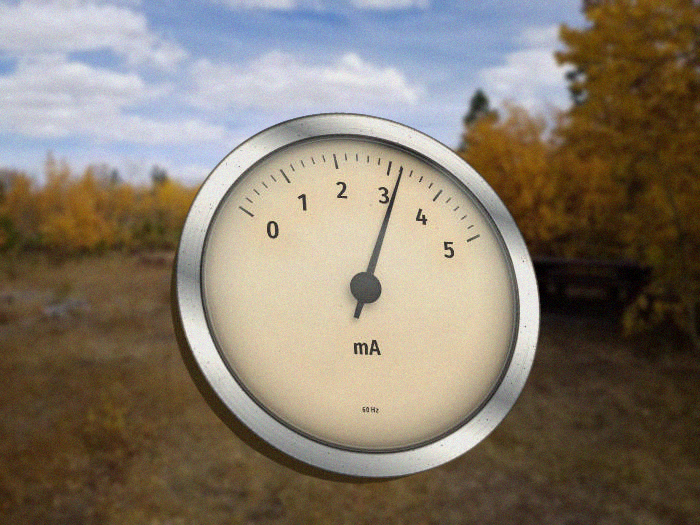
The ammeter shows {"value": 3.2, "unit": "mA"}
